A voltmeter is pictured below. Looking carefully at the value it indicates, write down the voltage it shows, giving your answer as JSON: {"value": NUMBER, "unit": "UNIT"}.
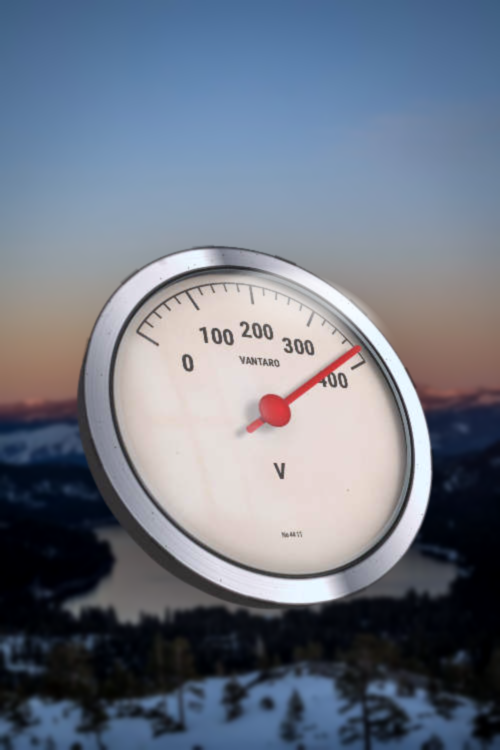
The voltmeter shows {"value": 380, "unit": "V"}
